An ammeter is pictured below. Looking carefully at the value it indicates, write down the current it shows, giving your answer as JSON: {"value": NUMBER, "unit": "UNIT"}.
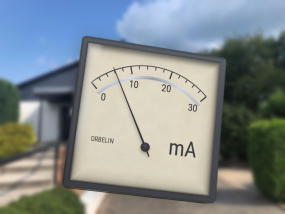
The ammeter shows {"value": 6, "unit": "mA"}
